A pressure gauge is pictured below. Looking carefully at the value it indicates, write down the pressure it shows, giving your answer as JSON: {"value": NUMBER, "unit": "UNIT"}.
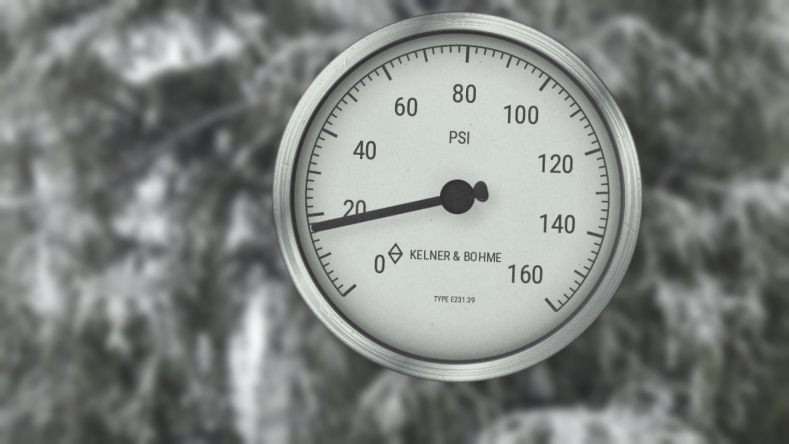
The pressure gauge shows {"value": 17, "unit": "psi"}
